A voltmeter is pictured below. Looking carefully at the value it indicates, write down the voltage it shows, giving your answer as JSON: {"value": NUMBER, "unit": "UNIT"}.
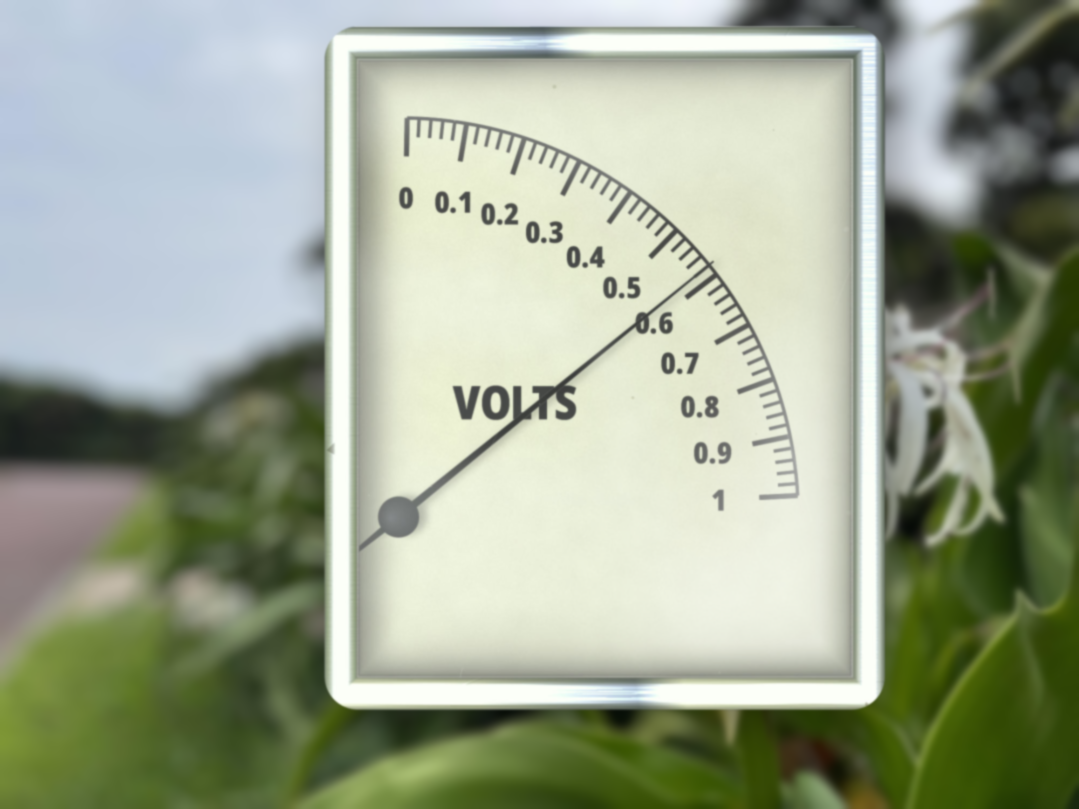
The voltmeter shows {"value": 0.58, "unit": "V"}
